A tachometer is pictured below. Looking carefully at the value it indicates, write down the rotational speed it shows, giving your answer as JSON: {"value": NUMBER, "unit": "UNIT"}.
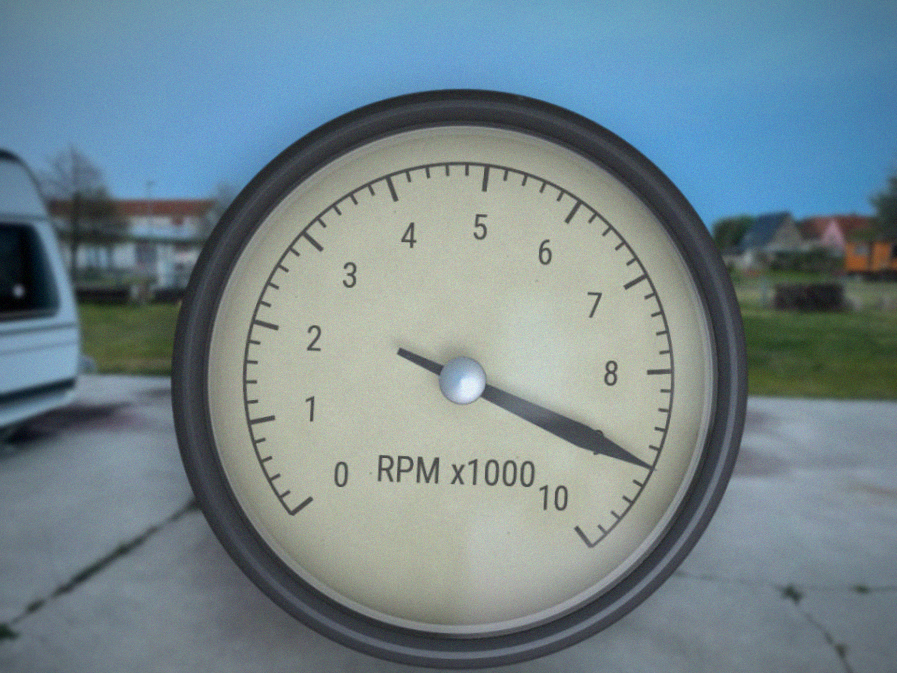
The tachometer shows {"value": 9000, "unit": "rpm"}
